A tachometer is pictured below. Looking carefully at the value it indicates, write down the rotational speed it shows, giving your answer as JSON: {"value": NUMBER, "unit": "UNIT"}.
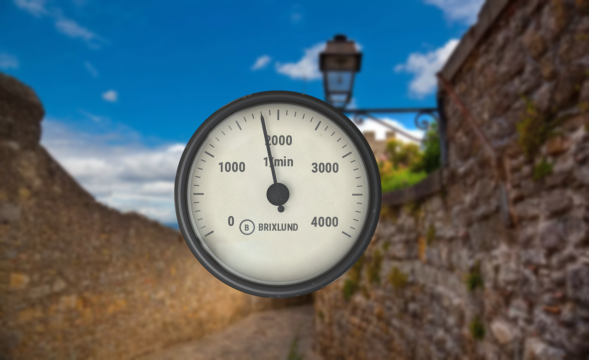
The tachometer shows {"value": 1800, "unit": "rpm"}
